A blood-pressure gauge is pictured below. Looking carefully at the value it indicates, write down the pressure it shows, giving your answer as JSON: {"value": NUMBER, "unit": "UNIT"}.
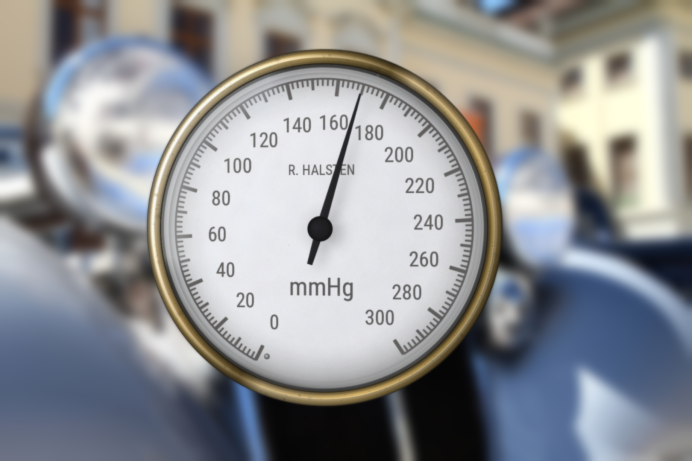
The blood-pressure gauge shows {"value": 170, "unit": "mmHg"}
